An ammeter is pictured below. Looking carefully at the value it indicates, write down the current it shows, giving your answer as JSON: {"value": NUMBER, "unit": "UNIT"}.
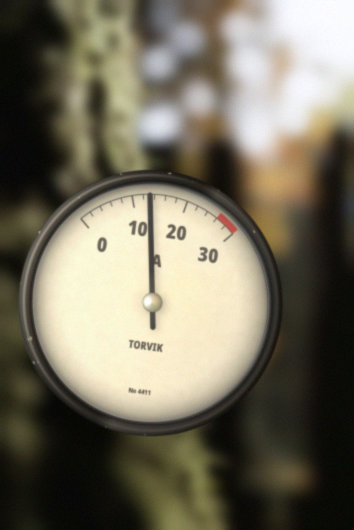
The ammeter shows {"value": 13, "unit": "A"}
